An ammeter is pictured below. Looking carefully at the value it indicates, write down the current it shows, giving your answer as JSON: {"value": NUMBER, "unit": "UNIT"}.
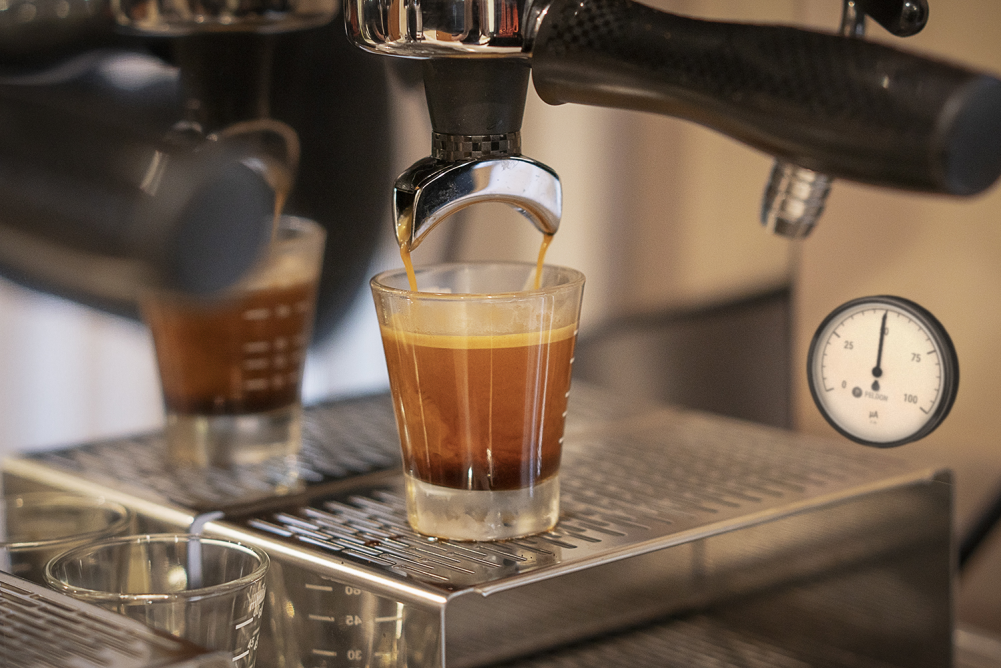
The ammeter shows {"value": 50, "unit": "µA"}
